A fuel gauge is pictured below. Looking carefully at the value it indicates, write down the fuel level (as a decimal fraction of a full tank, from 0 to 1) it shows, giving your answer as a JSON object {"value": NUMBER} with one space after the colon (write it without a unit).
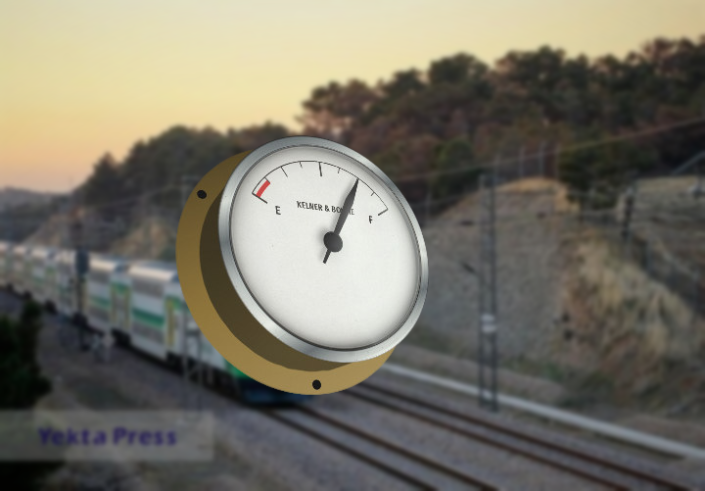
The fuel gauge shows {"value": 0.75}
